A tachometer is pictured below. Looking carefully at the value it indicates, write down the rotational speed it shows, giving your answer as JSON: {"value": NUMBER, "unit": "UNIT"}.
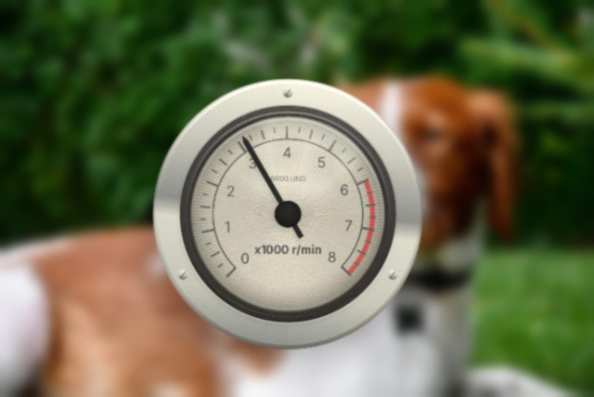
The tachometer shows {"value": 3125, "unit": "rpm"}
